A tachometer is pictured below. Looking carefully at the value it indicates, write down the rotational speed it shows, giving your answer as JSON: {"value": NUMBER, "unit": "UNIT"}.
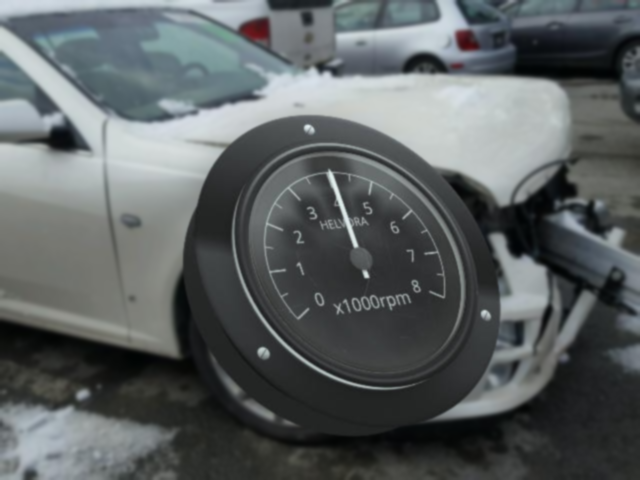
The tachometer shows {"value": 4000, "unit": "rpm"}
